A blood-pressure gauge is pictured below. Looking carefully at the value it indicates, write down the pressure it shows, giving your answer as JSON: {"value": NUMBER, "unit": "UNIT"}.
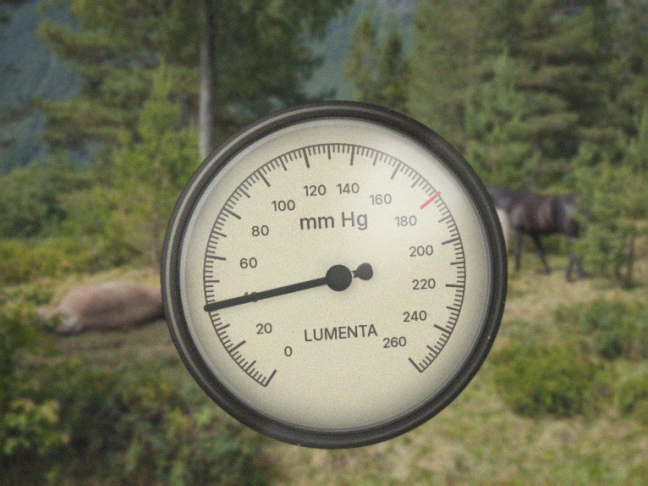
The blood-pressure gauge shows {"value": 40, "unit": "mmHg"}
